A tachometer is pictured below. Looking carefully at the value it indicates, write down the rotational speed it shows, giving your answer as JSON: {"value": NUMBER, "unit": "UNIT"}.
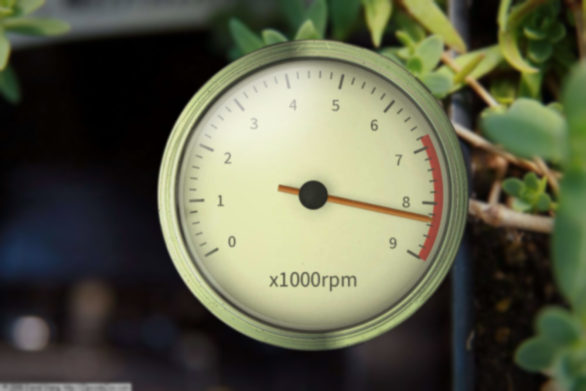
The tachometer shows {"value": 8300, "unit": "rpm"}
